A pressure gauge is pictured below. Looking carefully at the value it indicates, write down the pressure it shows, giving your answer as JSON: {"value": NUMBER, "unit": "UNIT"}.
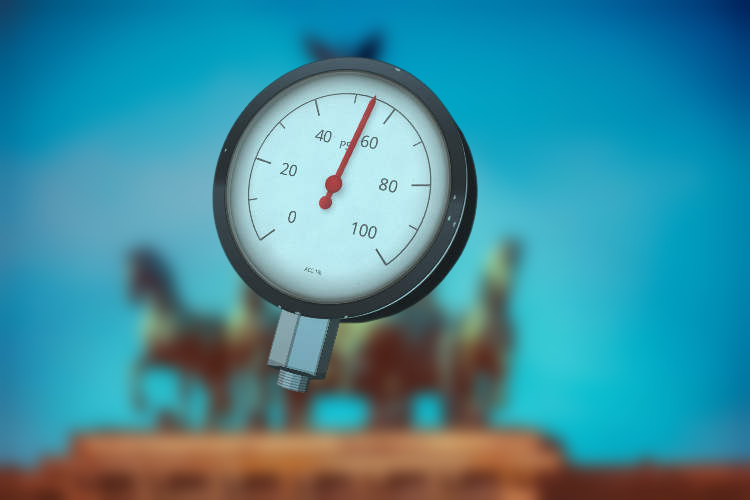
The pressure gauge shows {"value": 55, "unit": "psi"}
